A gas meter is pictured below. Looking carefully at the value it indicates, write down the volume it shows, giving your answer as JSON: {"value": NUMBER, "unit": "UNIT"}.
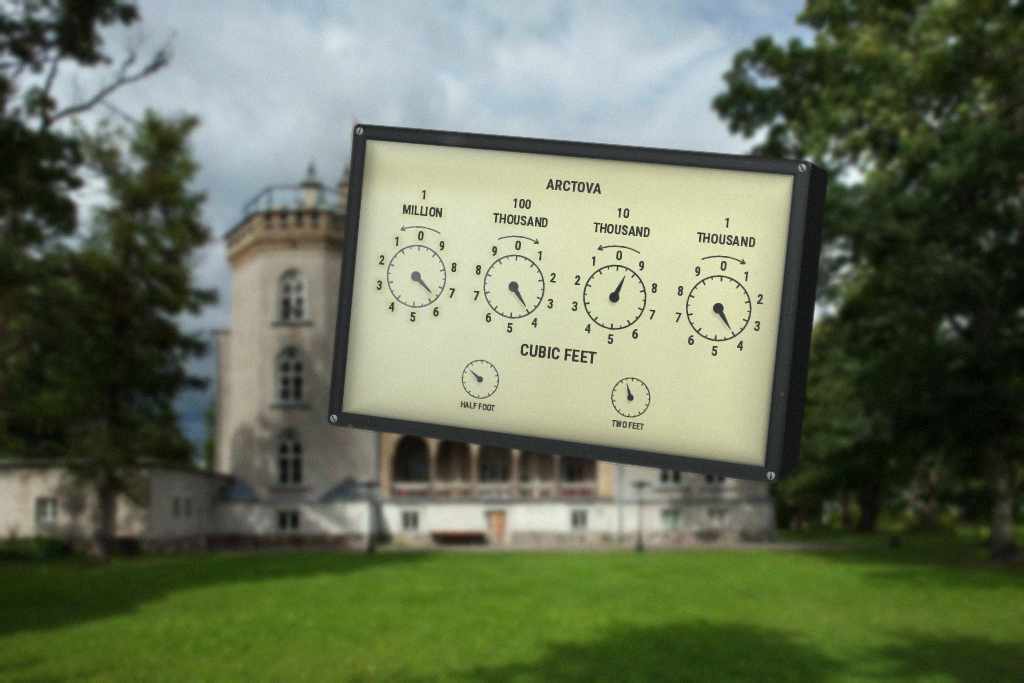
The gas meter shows {"value": 639400, "unit": "ft³"}
